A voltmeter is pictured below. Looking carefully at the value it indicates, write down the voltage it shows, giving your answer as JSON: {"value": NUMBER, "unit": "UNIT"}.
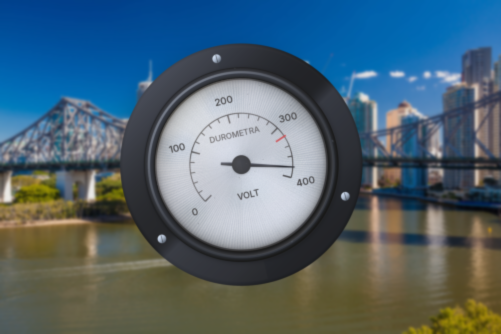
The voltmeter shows {"value": 380, "unit": "V"}
